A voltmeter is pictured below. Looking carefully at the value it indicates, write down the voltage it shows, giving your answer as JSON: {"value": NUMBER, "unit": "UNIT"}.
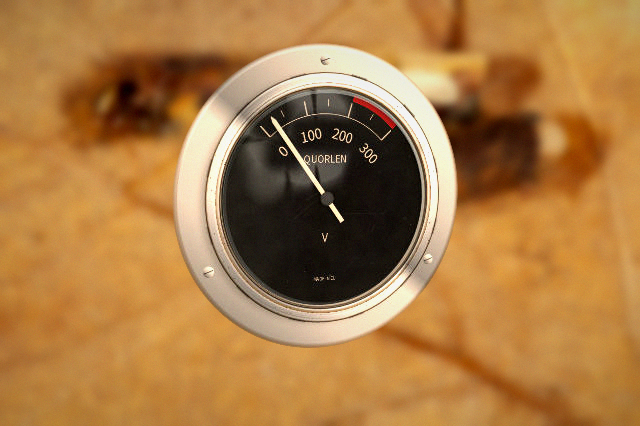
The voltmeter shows {"value": 25, "unit": "V"}
